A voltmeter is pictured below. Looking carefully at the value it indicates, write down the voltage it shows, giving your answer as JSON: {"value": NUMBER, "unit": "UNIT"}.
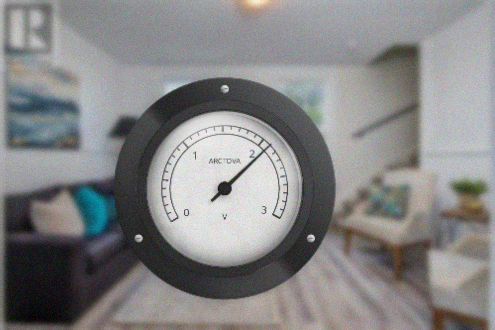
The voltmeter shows {"value": 2.1, "unit": "V"}
